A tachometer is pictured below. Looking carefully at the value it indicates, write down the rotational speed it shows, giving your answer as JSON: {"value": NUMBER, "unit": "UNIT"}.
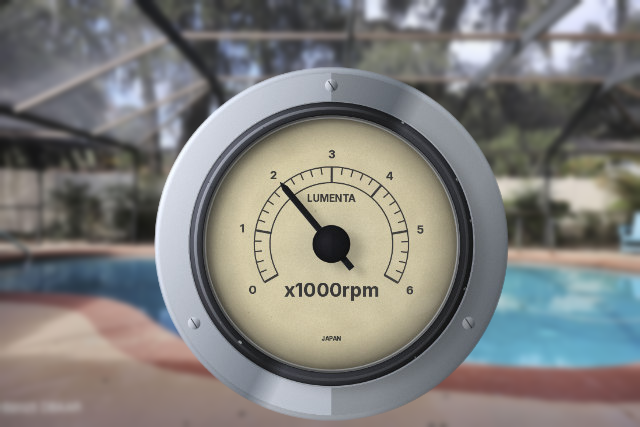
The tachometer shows {"value": 2000, "unit": "rpm"}
